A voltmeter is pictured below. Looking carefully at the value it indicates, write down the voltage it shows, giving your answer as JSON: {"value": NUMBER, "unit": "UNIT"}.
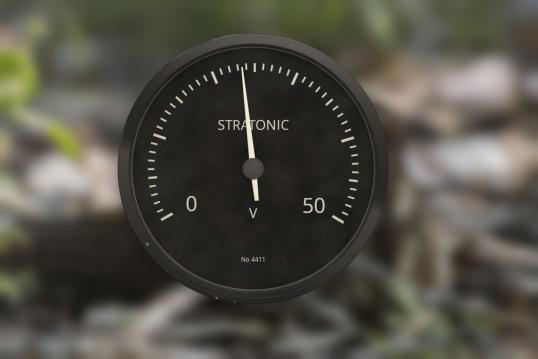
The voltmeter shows {"value": 23.5, "unit": "V"}
